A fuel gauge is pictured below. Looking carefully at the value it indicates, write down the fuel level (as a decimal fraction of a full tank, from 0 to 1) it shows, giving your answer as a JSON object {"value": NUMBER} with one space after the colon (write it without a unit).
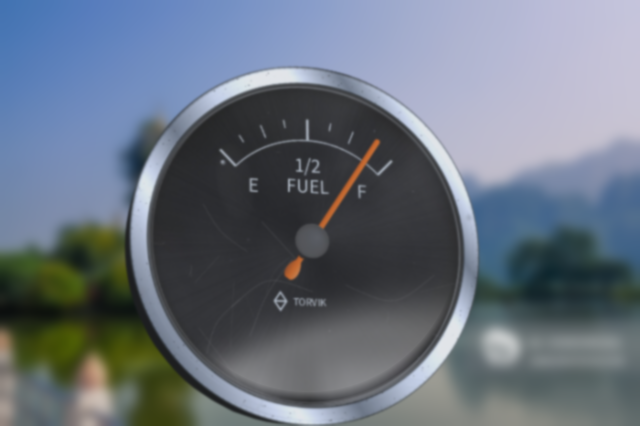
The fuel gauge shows {"value": 0.875}
